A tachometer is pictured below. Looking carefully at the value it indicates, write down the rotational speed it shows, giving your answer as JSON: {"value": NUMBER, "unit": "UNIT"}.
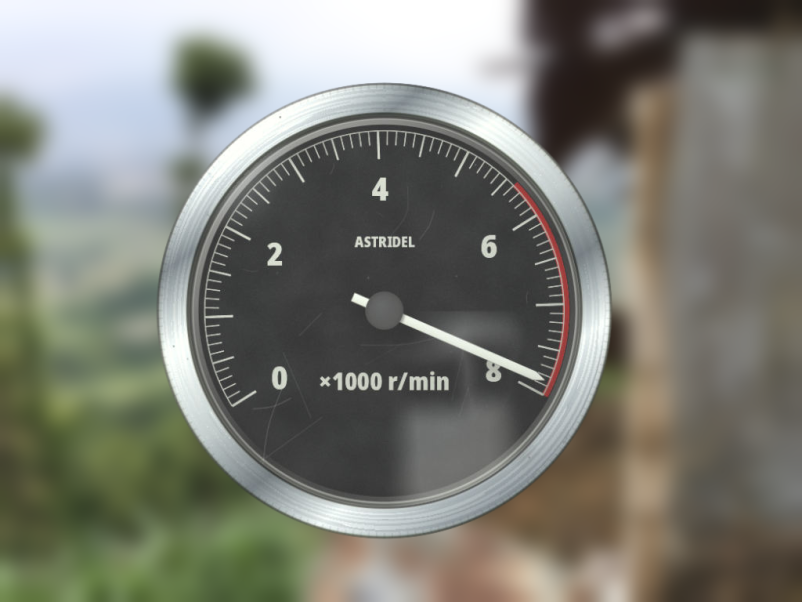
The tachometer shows {"value": 7850, "unit": "rpm"}
